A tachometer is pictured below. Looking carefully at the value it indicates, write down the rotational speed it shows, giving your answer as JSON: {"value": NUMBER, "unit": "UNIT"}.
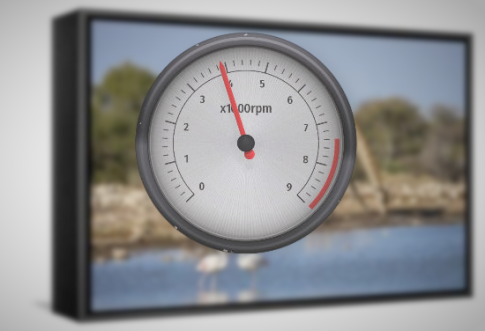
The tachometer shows {"value": 3900, "unit": "rpm"}
